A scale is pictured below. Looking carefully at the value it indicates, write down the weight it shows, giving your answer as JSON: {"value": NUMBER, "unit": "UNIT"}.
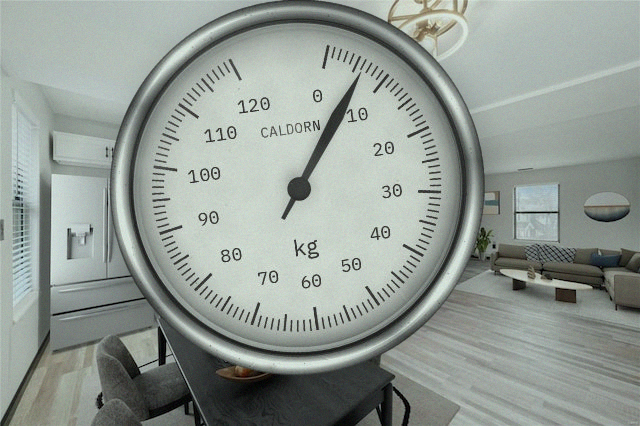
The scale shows {"value": 6, "unit": "kg"}
